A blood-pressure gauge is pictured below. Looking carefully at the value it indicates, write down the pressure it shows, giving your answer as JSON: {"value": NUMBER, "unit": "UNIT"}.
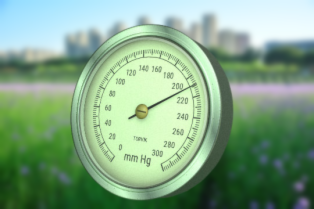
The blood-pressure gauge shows {"value": 210, "unit": "mmHg"}
